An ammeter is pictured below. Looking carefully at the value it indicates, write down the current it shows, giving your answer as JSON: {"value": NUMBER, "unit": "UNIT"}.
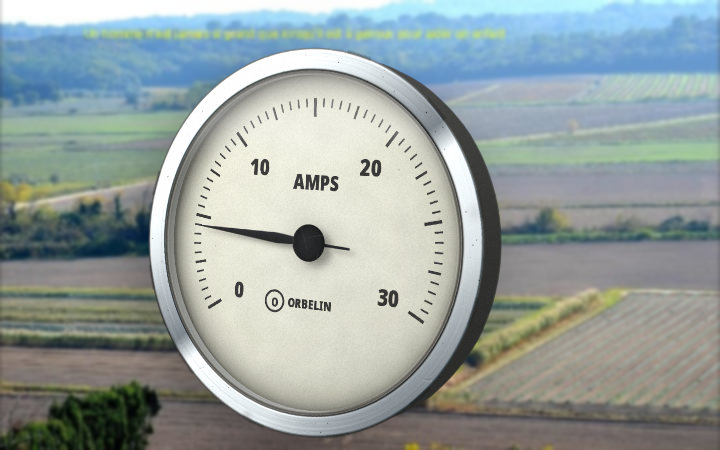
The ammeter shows {"value": 4.5, "unit": "A"}
